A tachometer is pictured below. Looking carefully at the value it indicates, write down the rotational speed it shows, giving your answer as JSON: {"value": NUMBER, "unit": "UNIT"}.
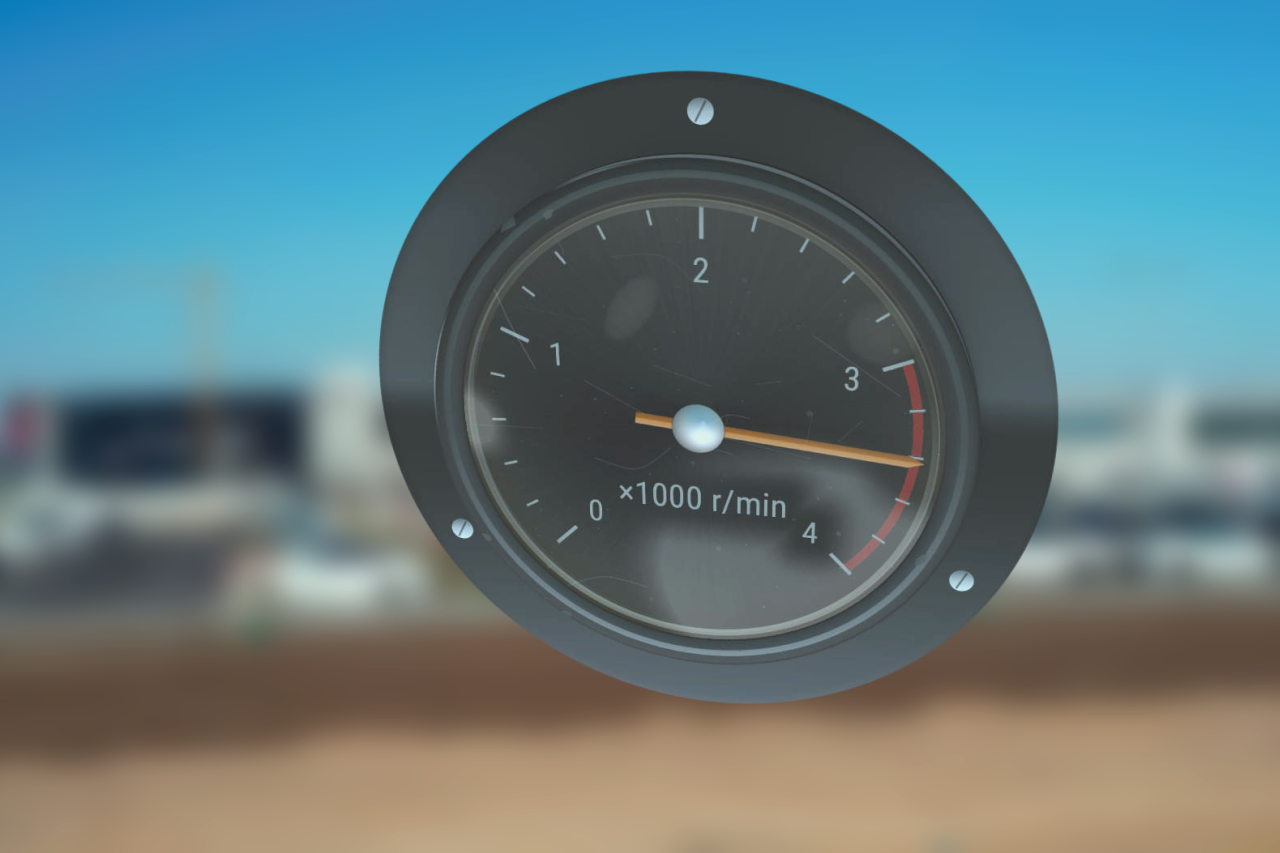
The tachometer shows {"value": 3400, "unit": "rpm"}
